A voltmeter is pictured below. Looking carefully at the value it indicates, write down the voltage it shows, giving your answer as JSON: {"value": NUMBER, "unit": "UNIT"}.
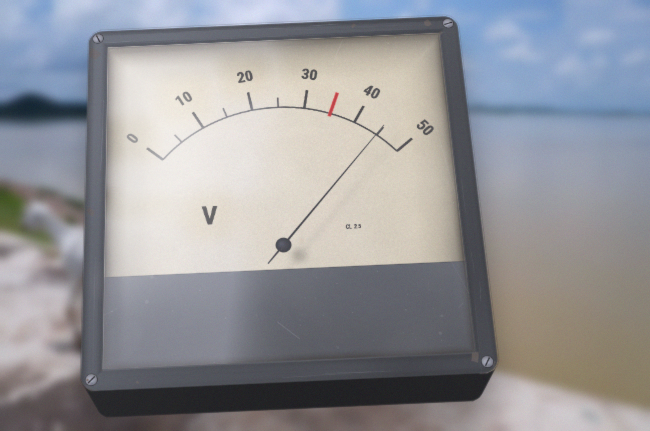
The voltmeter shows {"value": 45, "unit": "V"}
